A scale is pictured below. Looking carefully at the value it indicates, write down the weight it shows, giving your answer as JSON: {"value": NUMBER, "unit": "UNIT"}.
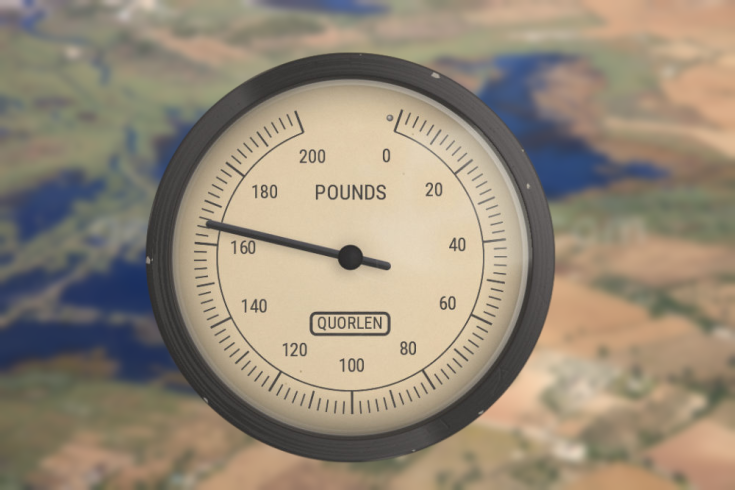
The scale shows {"value": 165, "unit": "lb"}
